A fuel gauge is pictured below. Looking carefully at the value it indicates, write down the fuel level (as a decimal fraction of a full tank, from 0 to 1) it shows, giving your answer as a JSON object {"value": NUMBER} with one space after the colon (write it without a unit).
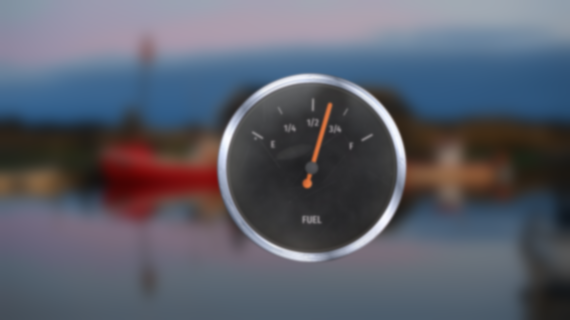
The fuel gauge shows {"value": 0.625}
